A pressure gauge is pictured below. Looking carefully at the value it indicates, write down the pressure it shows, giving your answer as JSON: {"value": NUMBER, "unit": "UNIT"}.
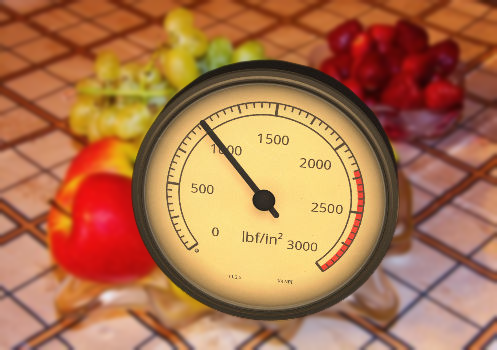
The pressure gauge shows {"value": 1000, "unit": "psi"}
